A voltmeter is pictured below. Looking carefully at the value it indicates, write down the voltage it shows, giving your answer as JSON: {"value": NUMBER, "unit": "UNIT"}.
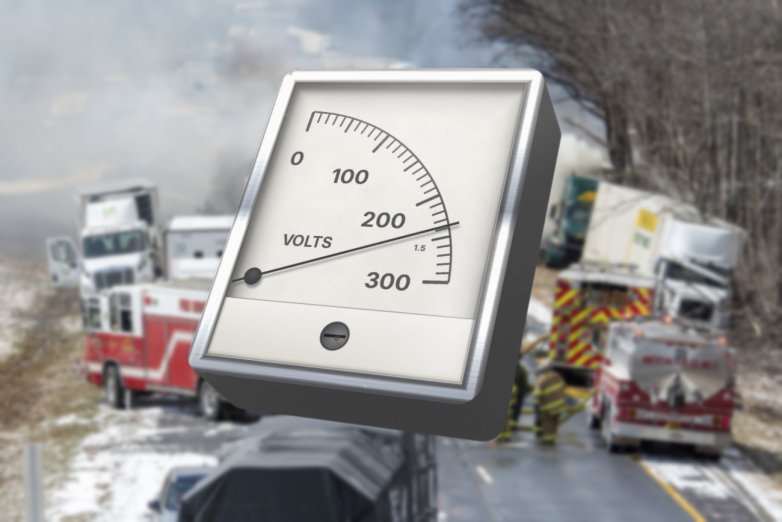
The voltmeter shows {"value": 240, "unit": "V"}
